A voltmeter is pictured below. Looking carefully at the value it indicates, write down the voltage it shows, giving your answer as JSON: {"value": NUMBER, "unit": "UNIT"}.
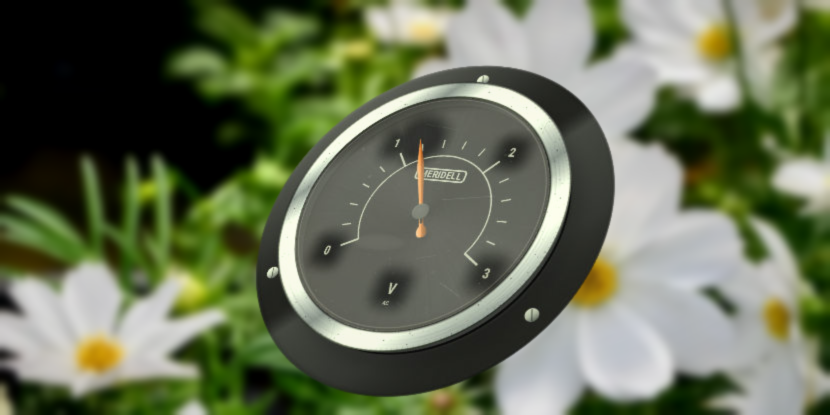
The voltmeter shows {"value": 1.2, "unit": "V"}
